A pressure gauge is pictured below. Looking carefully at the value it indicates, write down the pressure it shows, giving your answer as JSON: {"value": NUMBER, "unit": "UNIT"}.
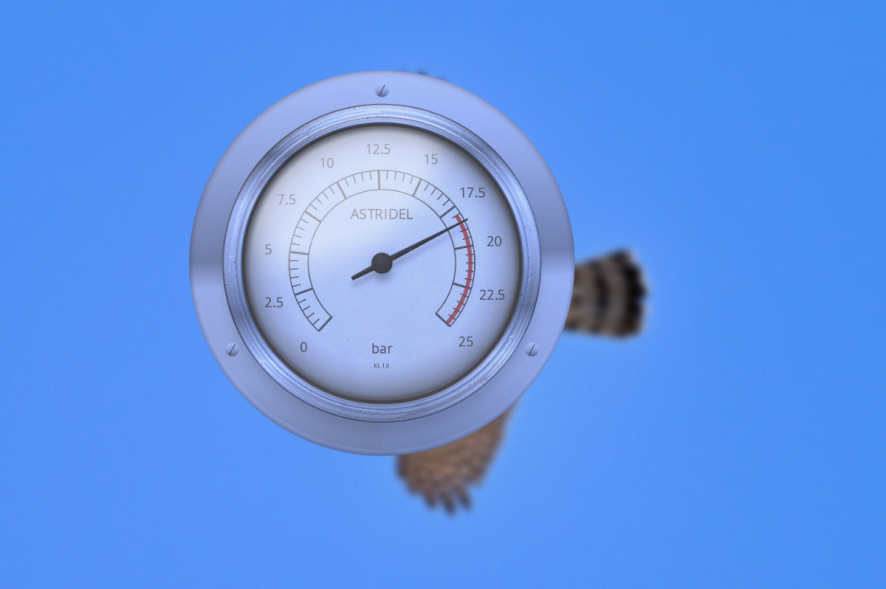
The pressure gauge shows {"value": 18.5, "unit": "bar"}
